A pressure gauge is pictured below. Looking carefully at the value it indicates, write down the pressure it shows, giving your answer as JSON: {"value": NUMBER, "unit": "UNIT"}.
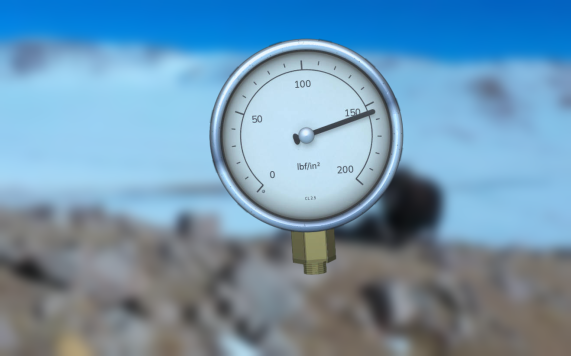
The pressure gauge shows {"value": 155, "unit": "psi"}
